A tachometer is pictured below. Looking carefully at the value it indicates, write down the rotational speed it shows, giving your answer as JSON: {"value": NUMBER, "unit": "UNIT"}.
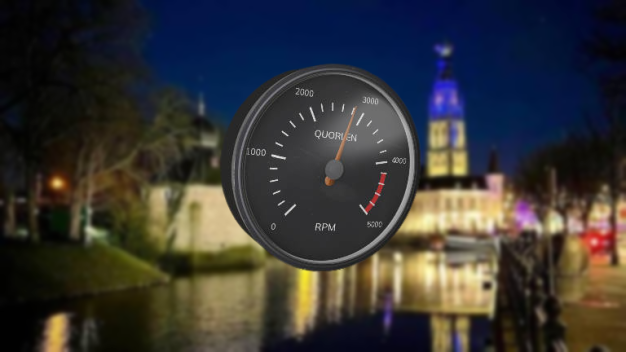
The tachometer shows {"value": 2800, "unit": "rpm"}
